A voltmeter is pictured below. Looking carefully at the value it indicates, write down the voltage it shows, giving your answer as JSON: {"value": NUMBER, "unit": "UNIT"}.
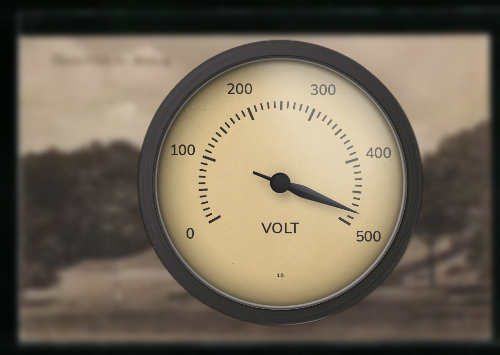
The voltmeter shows {"value": 480, "unit": "V"}
